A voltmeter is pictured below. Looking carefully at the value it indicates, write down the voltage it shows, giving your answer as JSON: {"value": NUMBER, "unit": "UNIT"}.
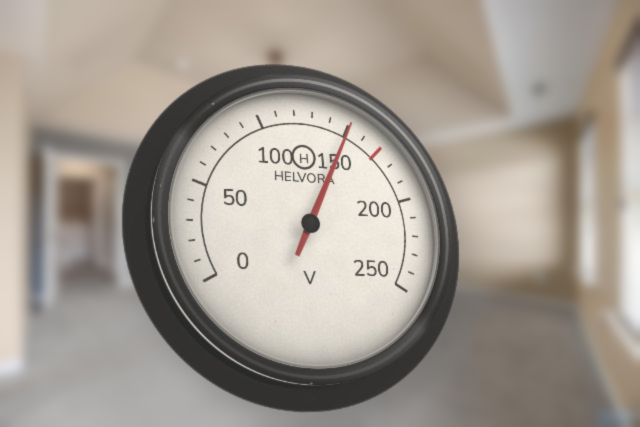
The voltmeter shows {"value": 150, "unit": "V"}
